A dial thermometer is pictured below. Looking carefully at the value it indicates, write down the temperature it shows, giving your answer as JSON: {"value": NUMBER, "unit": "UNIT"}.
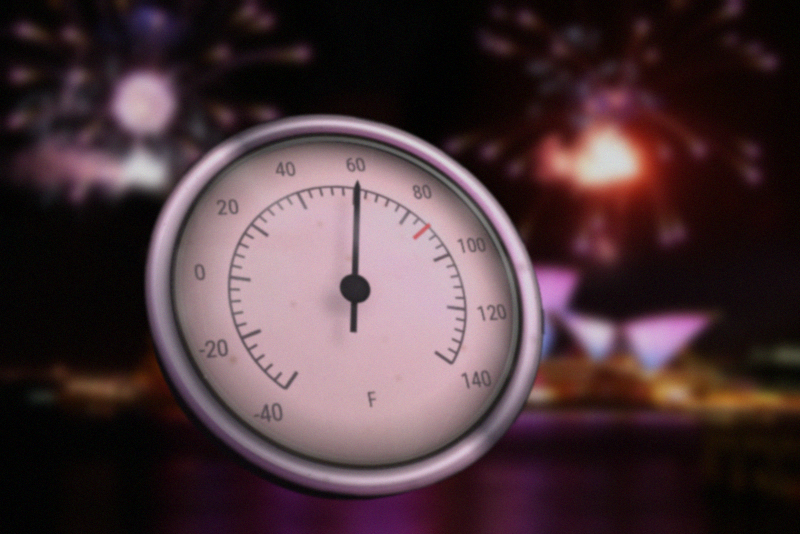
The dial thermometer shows {"value": 60, "unit": "°F"}
